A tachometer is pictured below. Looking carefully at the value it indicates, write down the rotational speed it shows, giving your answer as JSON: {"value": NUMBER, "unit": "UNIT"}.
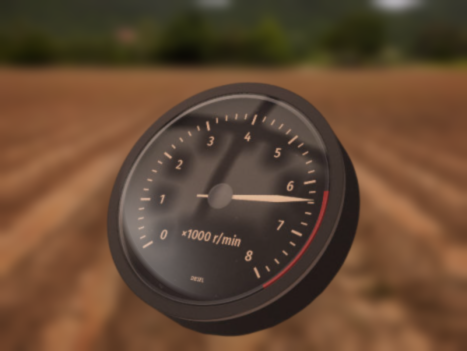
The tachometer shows {"value": 6400, "unit": "rpm"}
